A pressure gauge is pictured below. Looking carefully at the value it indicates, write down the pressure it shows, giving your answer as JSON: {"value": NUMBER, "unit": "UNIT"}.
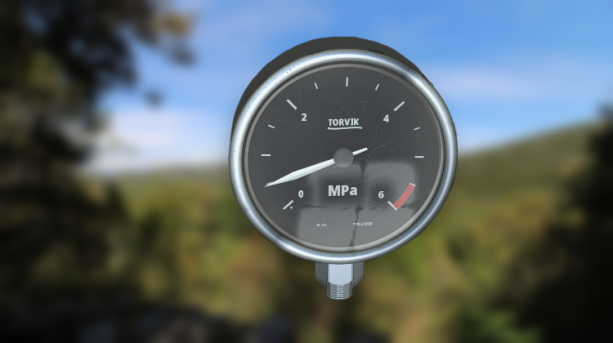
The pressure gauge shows {"value": 0.5, "unit": "MPa"}
